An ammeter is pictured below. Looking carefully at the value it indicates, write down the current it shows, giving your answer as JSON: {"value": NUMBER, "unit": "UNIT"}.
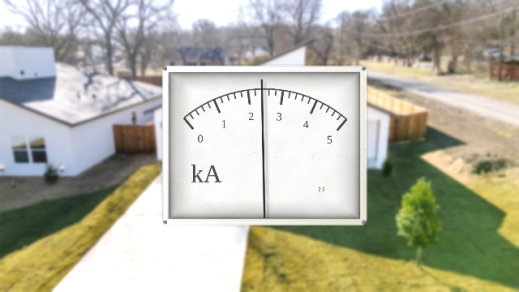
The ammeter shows {"value": 2.4, "unit": "kA"}
